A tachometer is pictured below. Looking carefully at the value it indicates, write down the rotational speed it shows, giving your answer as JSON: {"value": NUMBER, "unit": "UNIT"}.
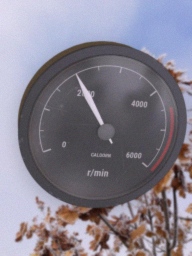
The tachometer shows {"value": 2000, "unit": "rpm"}
